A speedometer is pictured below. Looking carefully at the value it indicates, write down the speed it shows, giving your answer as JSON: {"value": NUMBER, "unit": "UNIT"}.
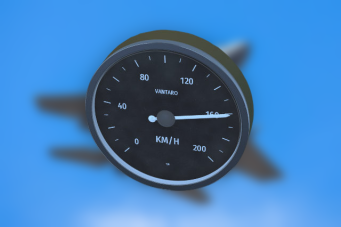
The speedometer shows {"value": 160, "unit": "km/h"}
